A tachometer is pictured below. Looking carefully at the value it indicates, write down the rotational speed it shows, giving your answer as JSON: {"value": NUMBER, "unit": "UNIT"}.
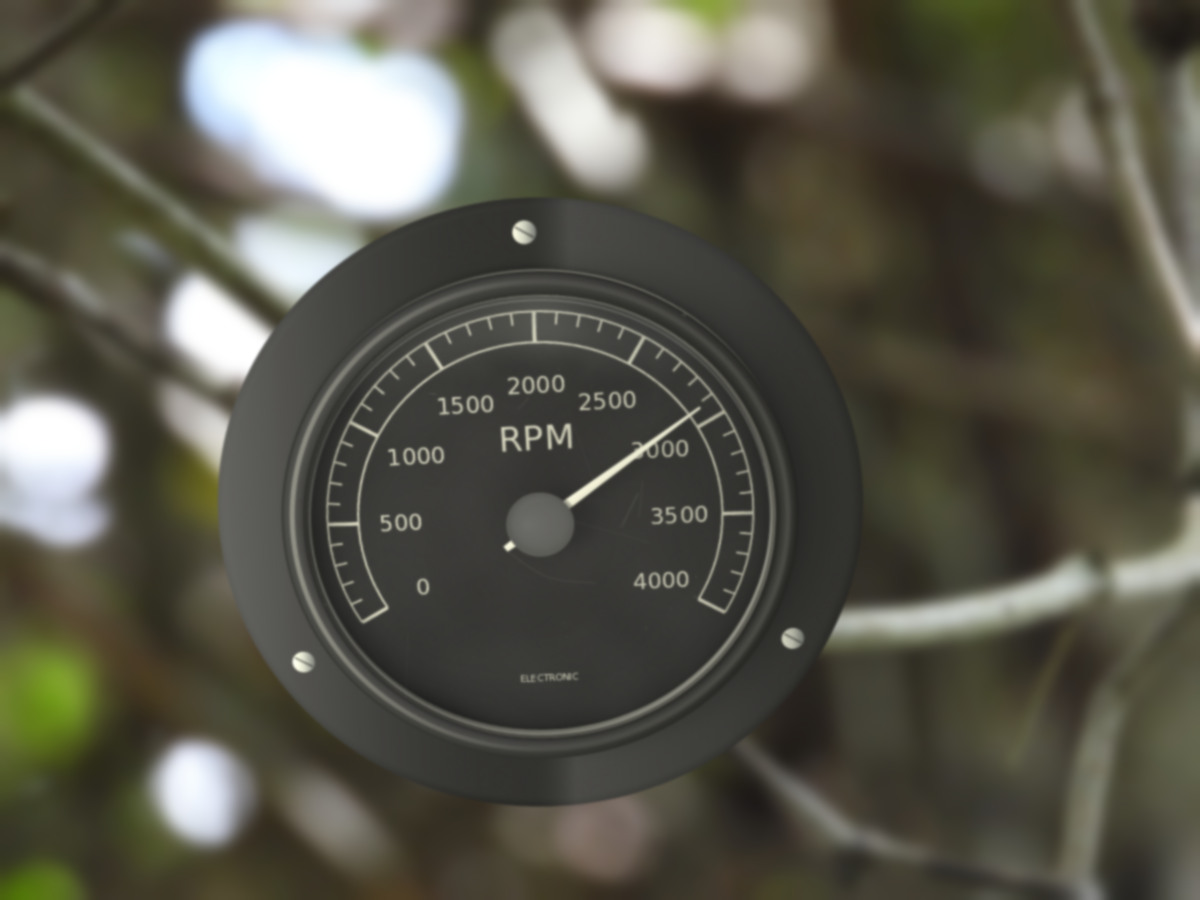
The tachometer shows {"value": 2900, "unit": "rpm"}
